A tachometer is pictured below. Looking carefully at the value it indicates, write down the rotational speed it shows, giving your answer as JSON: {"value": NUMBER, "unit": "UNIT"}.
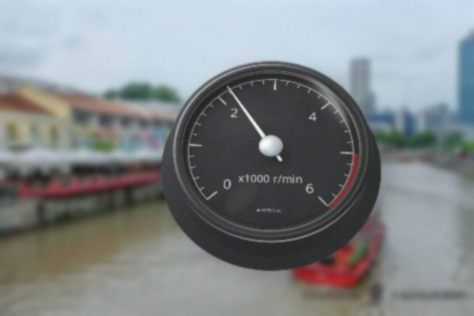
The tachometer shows {"value": 2200, "unit": "rpm"}
